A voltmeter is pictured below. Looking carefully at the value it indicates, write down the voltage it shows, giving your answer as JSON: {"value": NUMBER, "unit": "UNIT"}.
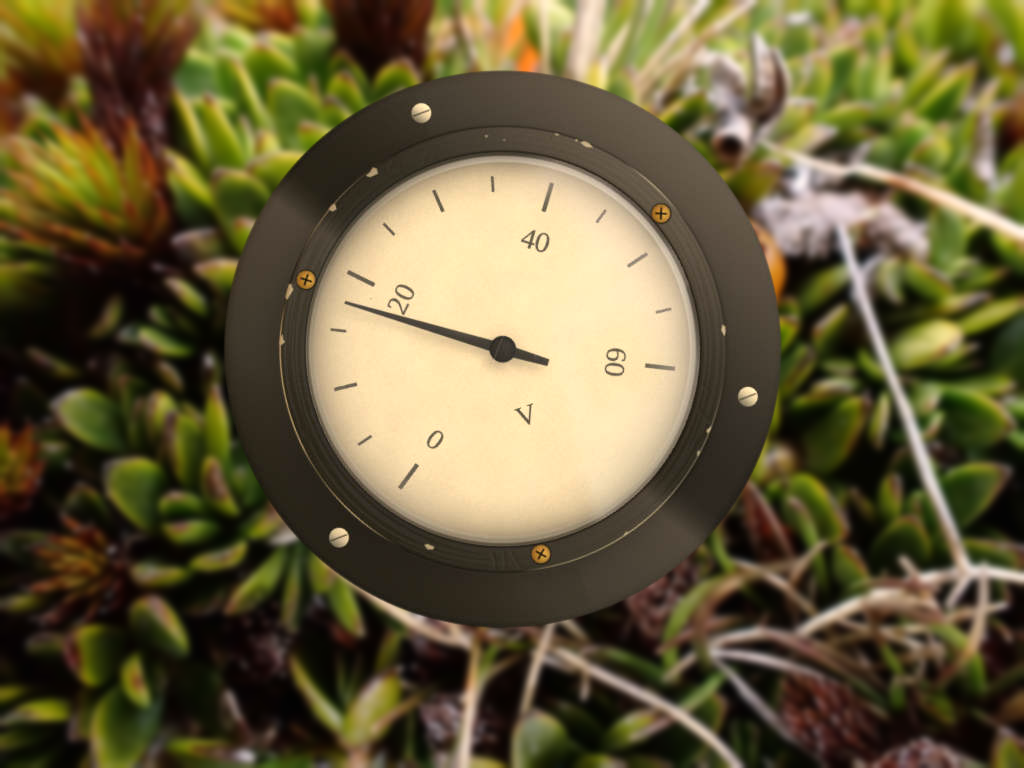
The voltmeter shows {"value": 17.5, "unit": "V"}
